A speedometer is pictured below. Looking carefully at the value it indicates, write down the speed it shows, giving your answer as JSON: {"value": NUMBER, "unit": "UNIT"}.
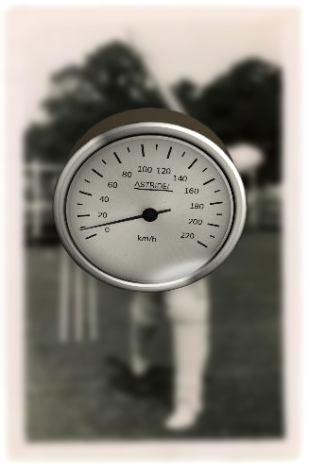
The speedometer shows {"value": 10, "unit": "km/h"}
